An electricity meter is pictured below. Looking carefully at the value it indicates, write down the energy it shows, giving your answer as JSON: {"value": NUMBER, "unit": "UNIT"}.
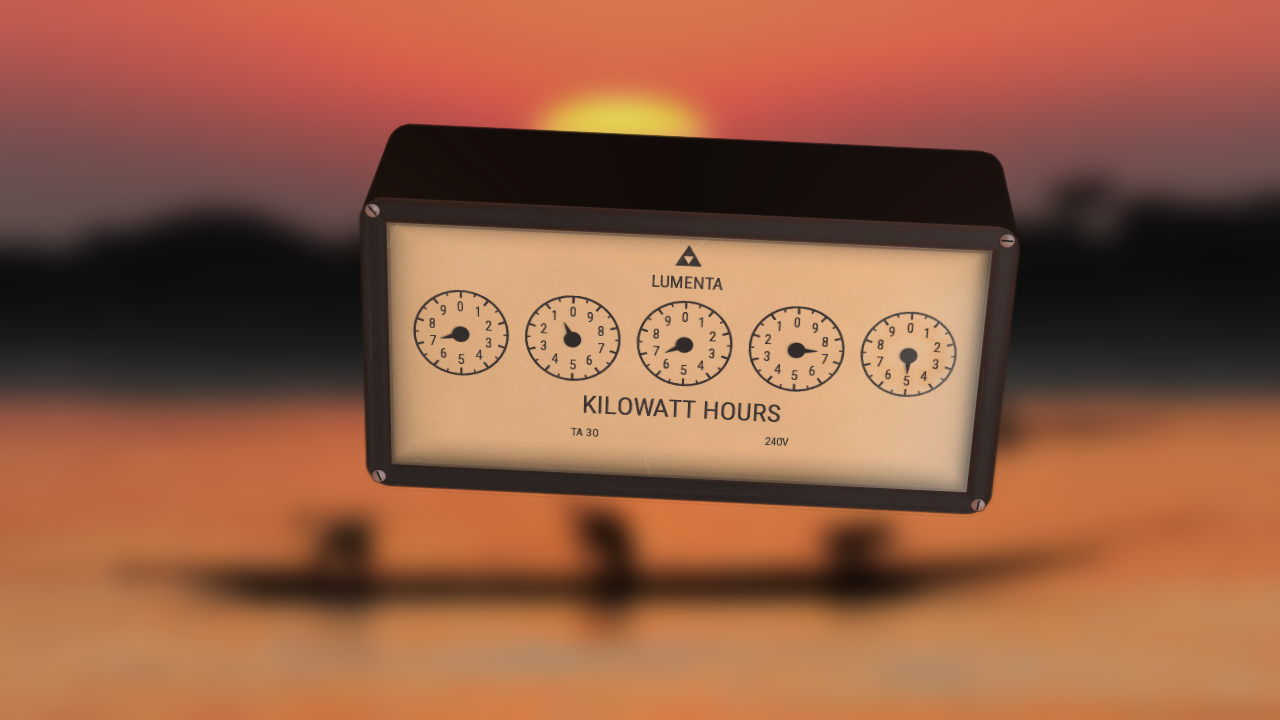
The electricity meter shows {"value": 70675, "unit": "kWh"}
